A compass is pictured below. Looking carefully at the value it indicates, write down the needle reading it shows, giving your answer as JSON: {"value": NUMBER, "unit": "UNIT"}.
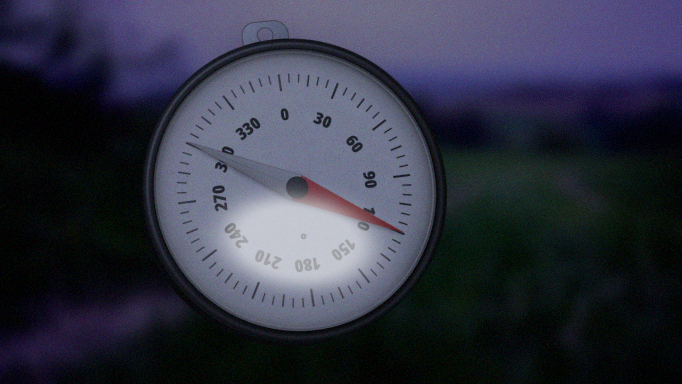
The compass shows {"value": 120, "unit": "°"}
